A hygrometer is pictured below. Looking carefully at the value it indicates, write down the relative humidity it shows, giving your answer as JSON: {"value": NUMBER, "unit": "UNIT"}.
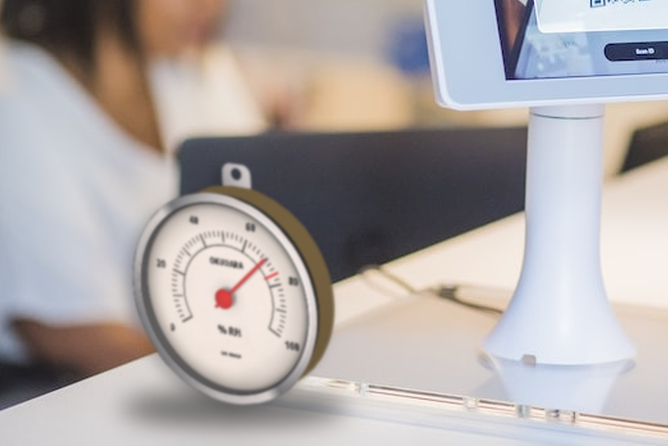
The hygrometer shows {"value": 70, "unit": "%"}
